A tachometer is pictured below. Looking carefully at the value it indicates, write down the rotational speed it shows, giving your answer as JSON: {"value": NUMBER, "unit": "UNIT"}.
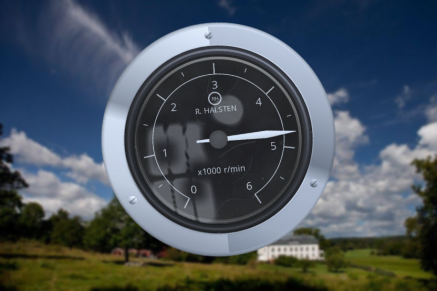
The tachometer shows {"value": 4750, "unit": "rpm"}
